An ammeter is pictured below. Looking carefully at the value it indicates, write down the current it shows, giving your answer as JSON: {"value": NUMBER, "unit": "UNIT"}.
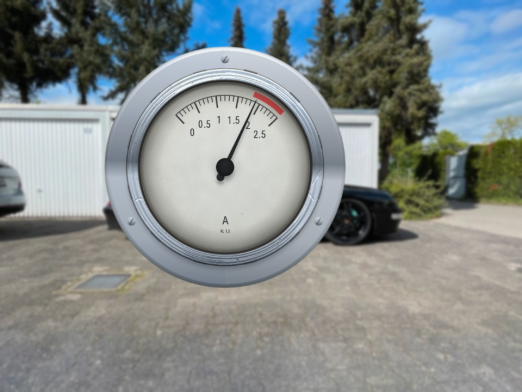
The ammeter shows {"value": 1.9, "unit": "A"}
